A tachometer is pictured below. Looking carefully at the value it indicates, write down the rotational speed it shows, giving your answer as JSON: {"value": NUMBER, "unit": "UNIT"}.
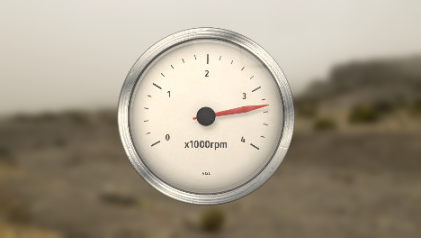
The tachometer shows {"value": 3300, "unit": "rpm"}
